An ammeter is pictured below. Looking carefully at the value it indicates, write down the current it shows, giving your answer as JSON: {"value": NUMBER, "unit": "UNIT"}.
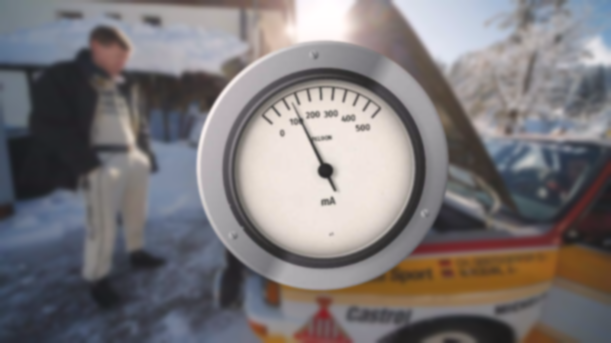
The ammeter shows {"value": 125, "unit": "mA"}
